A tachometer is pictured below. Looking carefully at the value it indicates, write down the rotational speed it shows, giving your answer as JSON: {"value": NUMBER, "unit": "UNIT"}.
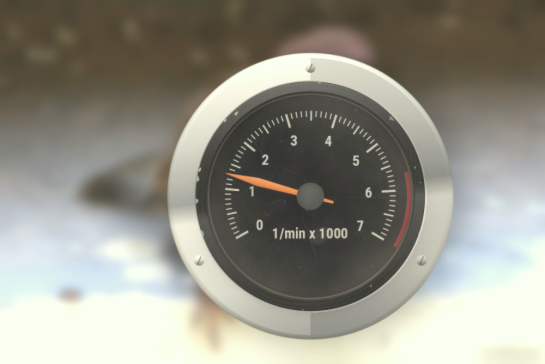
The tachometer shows {"value": 1300, "unit": "rpm"}
